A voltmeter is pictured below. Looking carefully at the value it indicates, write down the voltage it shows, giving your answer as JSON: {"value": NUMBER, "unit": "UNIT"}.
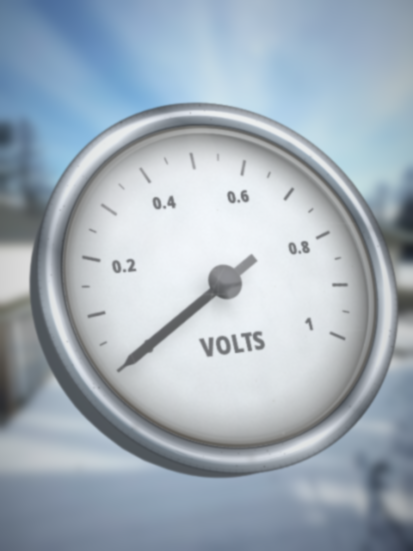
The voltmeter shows {"value": 0, "unit": "V"}
